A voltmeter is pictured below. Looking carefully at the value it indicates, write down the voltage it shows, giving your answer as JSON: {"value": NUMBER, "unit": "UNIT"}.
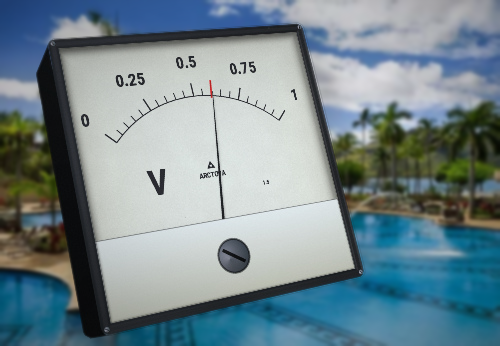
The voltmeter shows {"value": 0.6, "unit": "V"}
